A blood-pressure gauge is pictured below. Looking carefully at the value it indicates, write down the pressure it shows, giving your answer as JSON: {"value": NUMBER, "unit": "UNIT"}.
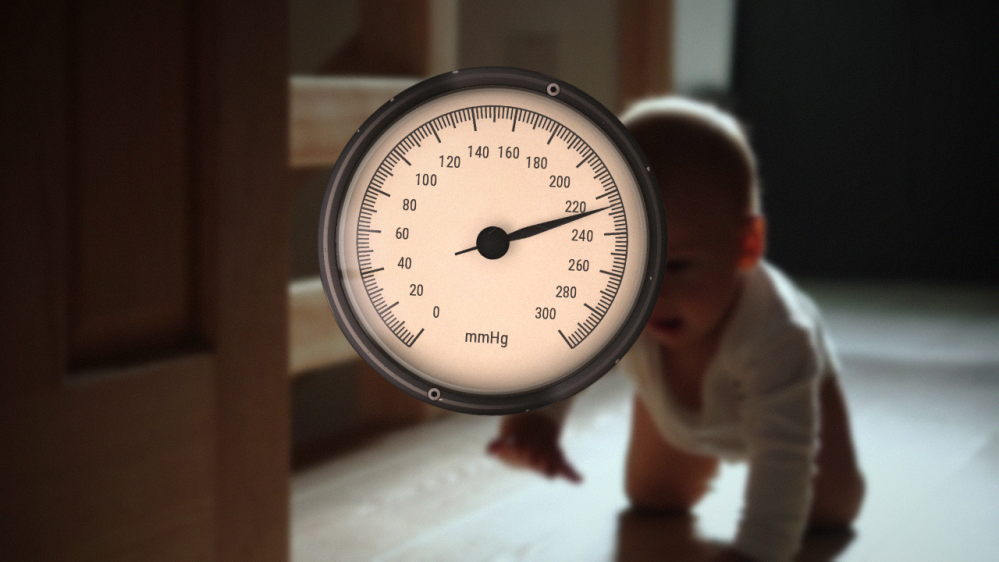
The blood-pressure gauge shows {"value": 226, "unit": "mmHg"}
